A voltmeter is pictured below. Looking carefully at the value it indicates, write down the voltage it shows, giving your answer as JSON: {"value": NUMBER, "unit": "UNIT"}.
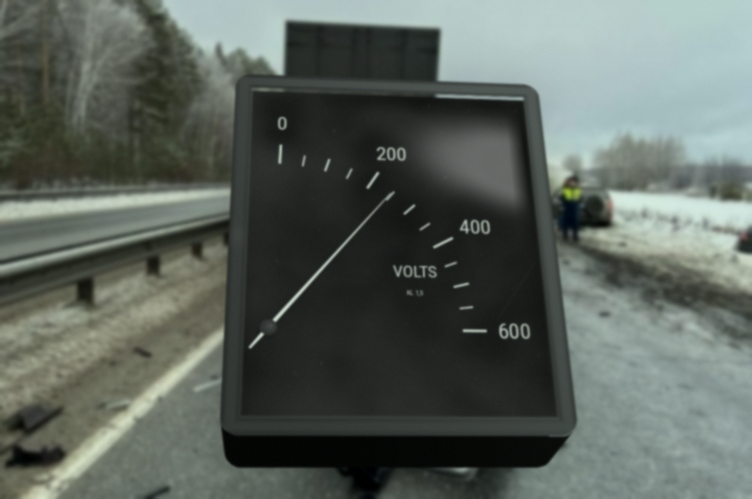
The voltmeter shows {"value": 250, "unit": "V"}
